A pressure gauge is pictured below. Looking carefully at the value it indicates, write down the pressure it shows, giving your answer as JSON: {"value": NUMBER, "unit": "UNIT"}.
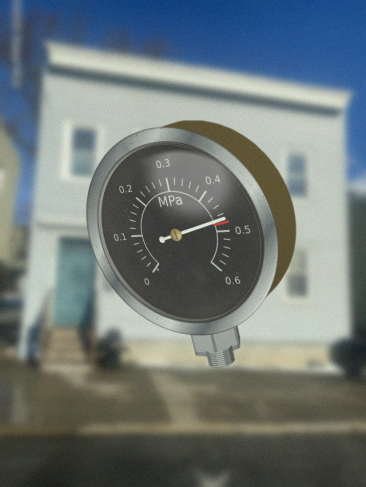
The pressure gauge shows {"value": 0.47, "unit": "MPa"}
